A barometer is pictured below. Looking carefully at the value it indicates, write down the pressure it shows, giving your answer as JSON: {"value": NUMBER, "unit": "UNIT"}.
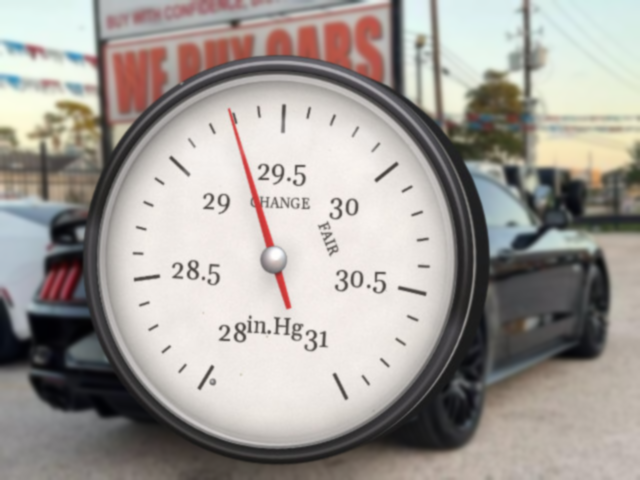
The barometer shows {"value": 29.3, "unit": "inHg"}
